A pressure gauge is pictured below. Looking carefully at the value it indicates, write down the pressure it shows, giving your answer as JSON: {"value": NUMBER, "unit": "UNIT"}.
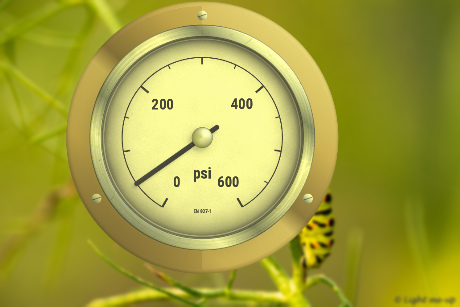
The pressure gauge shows {"value": 50, "unit": "psi"}
